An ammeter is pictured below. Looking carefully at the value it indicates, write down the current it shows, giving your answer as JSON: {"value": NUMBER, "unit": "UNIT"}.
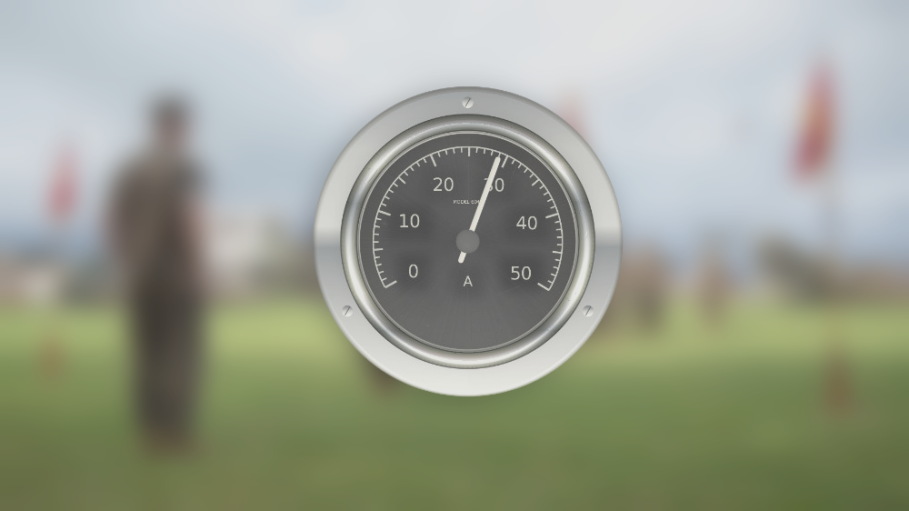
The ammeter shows {"value": 29, "unit": "A"}
